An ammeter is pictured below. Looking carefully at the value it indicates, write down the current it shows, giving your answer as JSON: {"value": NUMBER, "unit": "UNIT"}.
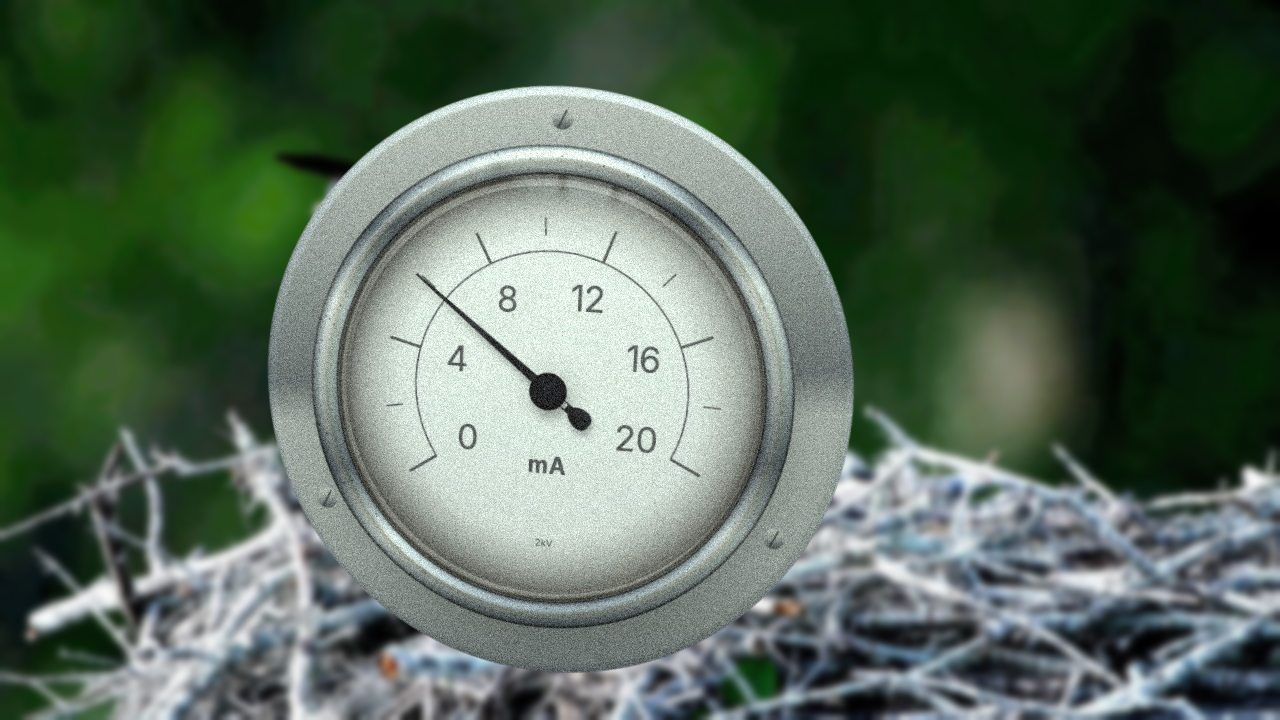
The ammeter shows {"value": 6, "unit": "mA"}
